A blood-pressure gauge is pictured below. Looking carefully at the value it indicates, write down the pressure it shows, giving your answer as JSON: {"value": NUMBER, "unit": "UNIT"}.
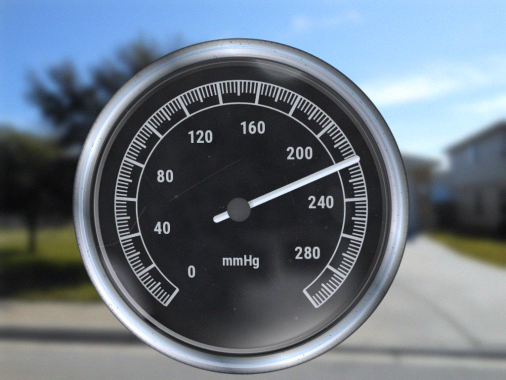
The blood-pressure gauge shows {"value": 220, "unit": "mmHg"}
